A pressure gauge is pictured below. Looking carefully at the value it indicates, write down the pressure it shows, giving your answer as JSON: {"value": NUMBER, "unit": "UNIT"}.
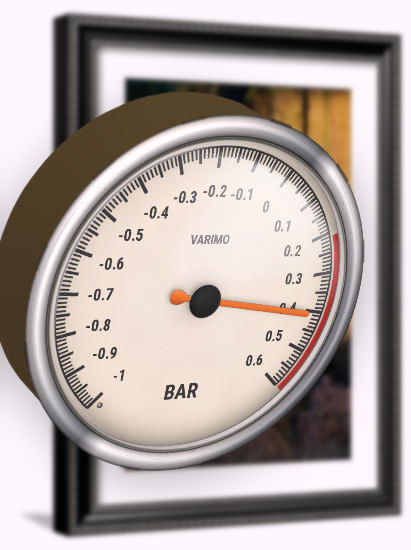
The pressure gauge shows {"value": 0.4, "unit": "bar"}
